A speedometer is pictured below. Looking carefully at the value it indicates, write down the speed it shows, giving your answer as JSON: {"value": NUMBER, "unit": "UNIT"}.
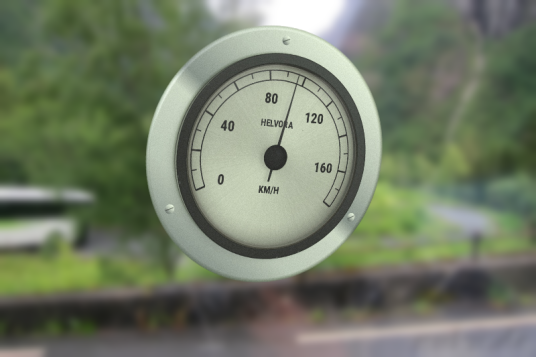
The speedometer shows {"value": 95, "unit": "km/h"}
